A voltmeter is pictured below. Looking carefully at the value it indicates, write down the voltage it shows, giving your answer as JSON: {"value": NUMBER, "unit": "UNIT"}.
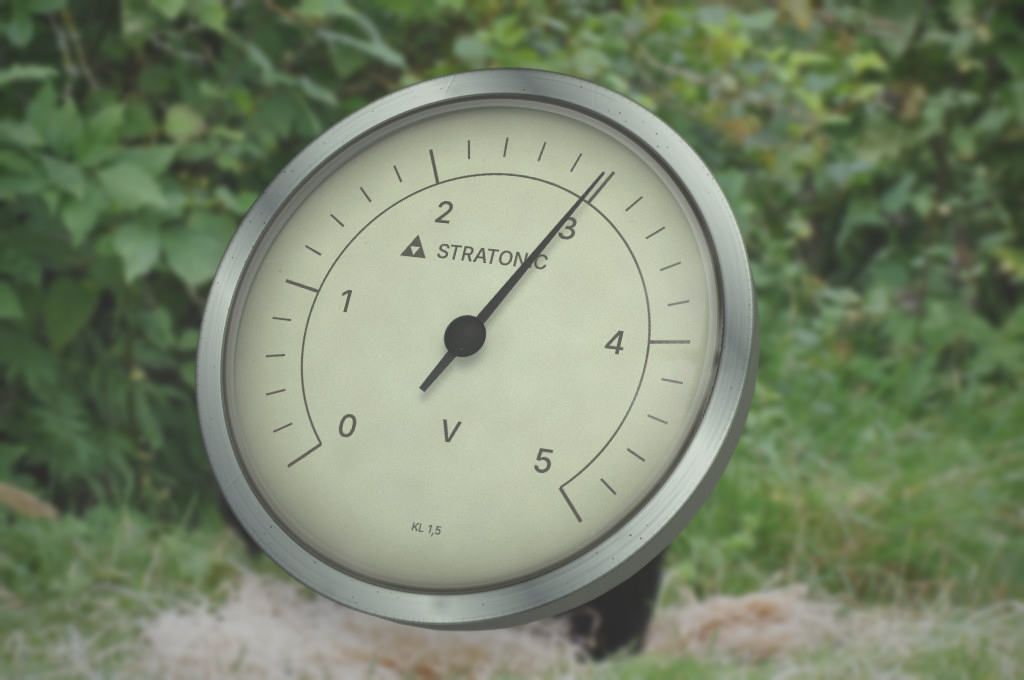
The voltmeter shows {"value": 3, "unit": "V"}
